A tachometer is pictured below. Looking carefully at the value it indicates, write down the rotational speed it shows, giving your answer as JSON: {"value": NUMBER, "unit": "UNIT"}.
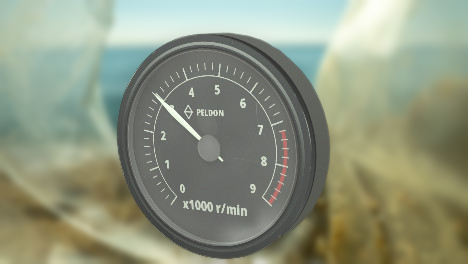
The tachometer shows {"value": 3000, "unit": "rpm"}
